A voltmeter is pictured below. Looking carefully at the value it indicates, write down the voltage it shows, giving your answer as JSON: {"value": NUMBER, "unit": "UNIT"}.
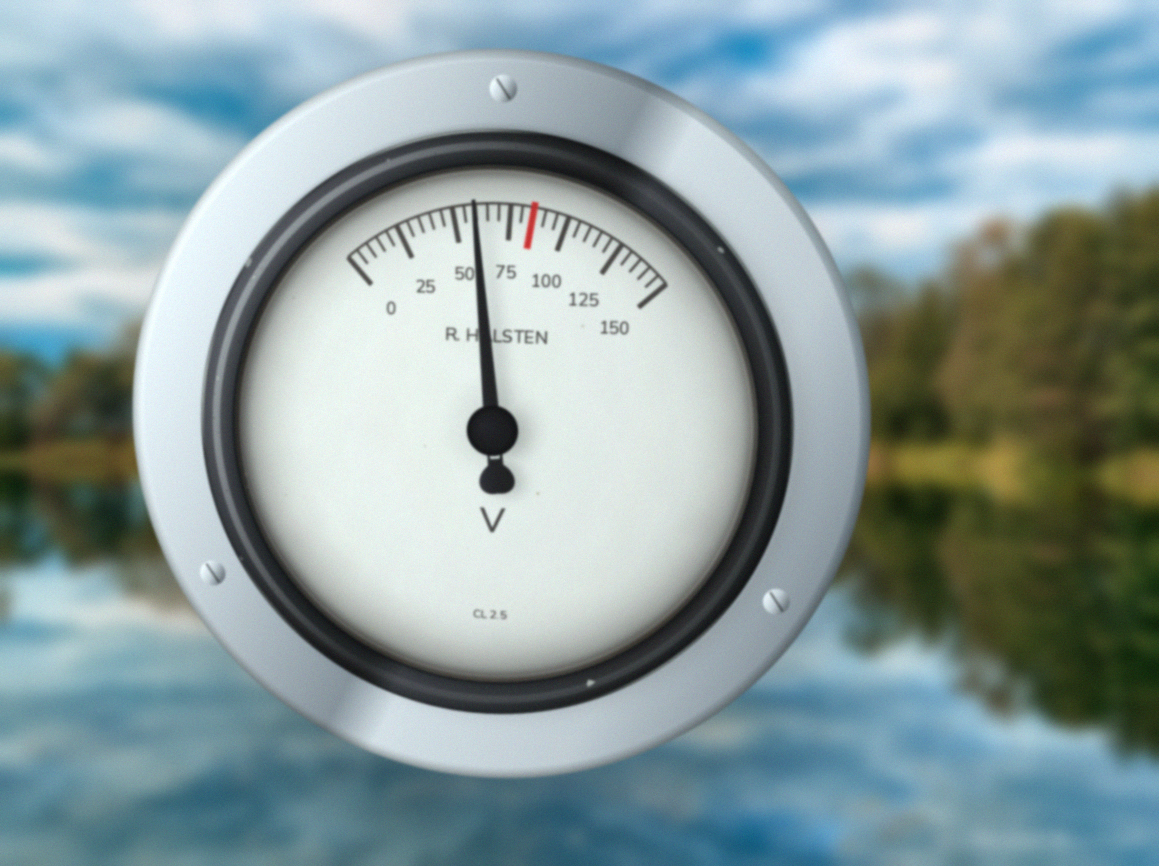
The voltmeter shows {"value": 60, "unit": "V"}
